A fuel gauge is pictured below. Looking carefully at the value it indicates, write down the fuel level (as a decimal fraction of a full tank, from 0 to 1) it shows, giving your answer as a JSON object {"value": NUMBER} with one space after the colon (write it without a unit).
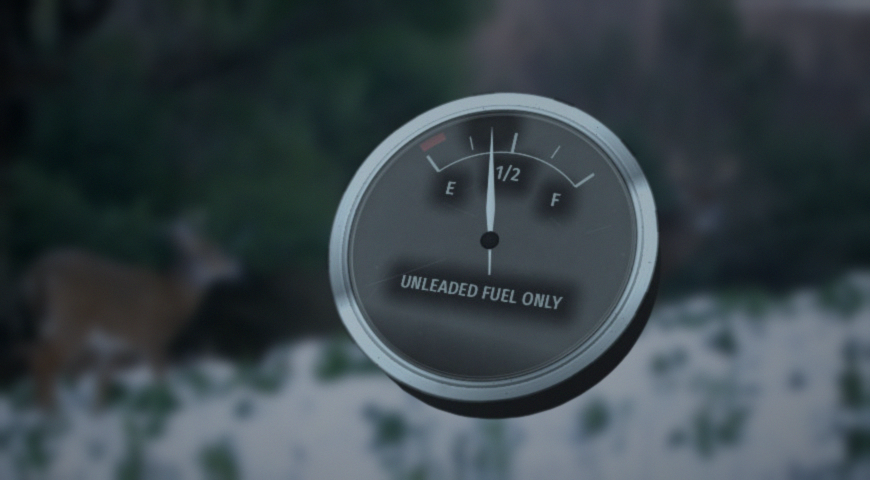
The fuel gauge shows {"value": 0.375}
